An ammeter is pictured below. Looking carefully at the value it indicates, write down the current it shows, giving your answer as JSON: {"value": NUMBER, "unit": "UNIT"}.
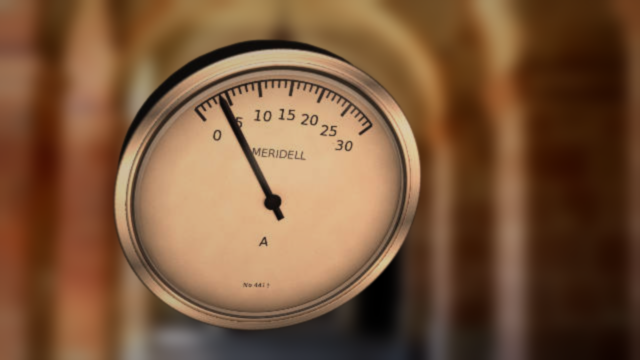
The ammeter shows {"value": 4, "unit": "A"}
